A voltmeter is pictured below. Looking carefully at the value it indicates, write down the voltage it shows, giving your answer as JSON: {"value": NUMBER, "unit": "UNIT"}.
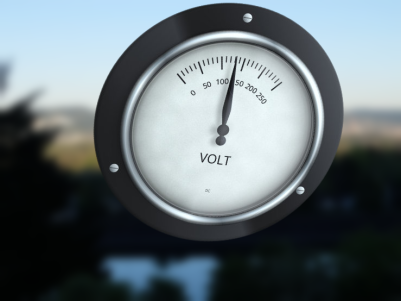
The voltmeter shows {"value": 130, "unit": "V"}
